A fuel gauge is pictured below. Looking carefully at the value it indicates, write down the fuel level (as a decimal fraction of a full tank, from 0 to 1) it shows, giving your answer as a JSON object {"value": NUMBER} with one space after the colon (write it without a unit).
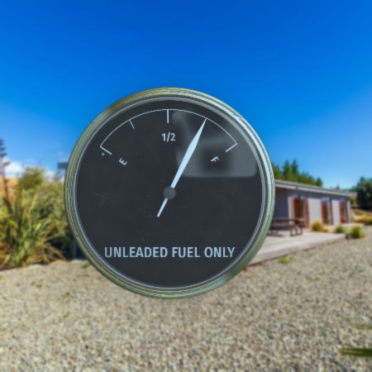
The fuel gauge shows {"value": 0.75}
